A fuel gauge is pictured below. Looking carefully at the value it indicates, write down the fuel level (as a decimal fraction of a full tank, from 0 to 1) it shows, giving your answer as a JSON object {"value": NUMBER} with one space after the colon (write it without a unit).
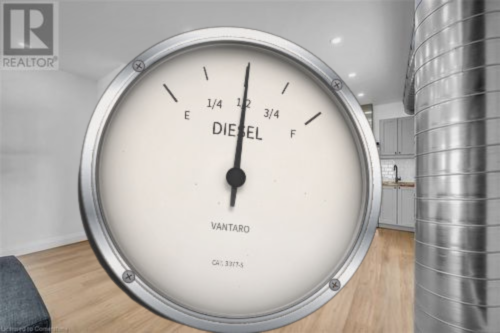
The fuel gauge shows {"value": 0.5}
